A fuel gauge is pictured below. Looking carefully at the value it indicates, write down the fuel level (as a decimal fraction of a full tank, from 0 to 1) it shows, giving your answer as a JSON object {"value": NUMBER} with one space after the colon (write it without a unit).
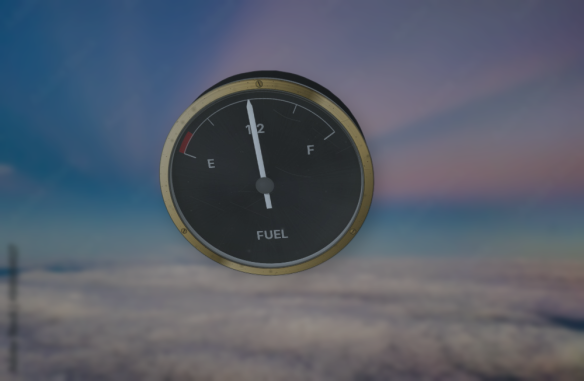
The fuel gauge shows {"value": 0.5}
